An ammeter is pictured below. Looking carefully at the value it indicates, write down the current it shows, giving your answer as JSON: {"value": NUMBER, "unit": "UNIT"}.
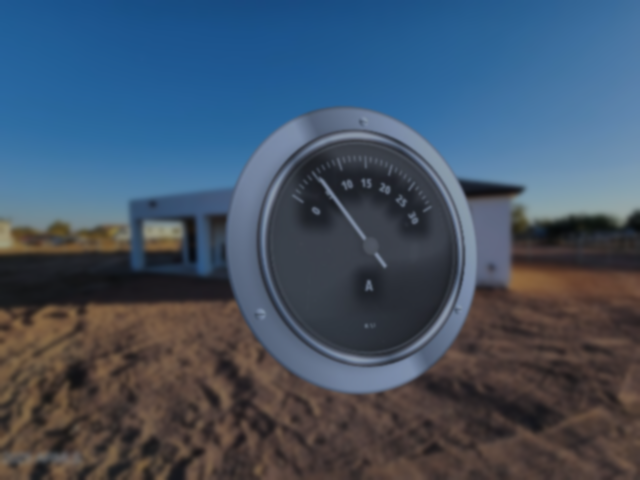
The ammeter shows {"value": 5, "unit": "A"}
